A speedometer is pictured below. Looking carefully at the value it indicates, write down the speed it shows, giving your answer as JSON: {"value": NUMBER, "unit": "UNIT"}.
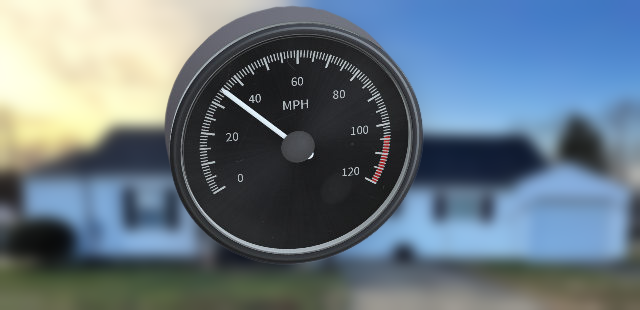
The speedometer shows {"value": 35, "unit": "mph"}
